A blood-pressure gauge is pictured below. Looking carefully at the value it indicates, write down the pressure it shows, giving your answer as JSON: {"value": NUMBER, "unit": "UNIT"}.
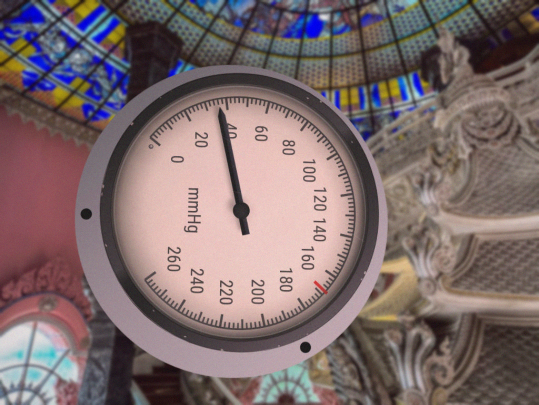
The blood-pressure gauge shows {"value": 36, "unit": "mmHg"}
